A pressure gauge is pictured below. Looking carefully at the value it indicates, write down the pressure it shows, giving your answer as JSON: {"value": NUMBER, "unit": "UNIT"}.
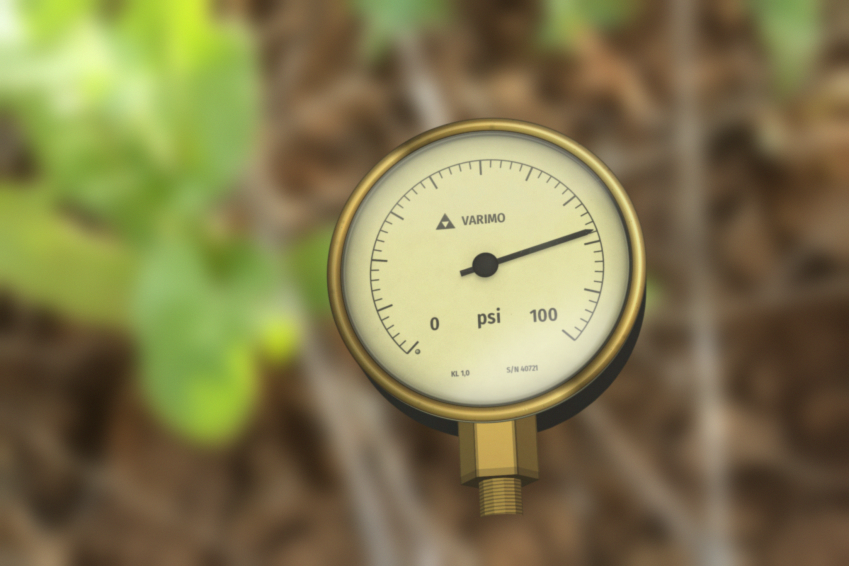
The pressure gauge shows {"value": 78, "unit": "psi"}
